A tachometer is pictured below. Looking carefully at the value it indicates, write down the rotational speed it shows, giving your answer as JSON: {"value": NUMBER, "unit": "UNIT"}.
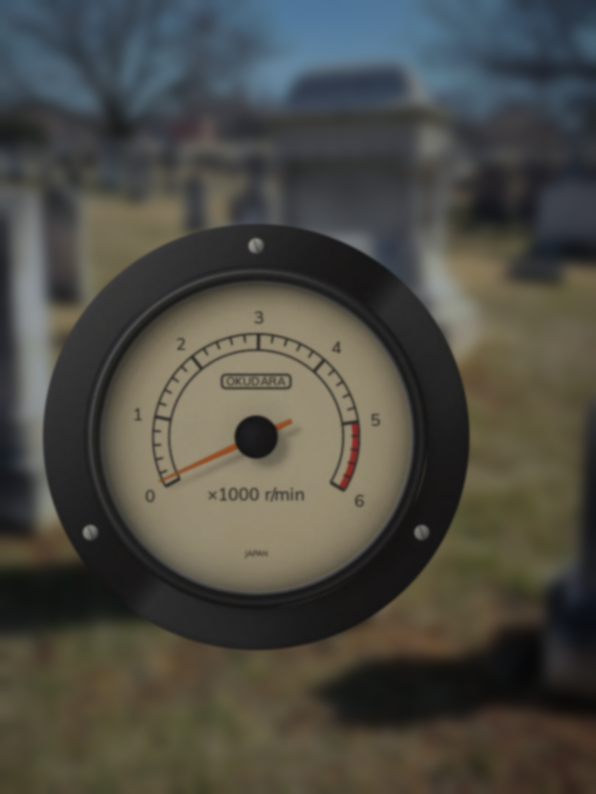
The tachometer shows {"value": 100, "unit": "rpm"}
